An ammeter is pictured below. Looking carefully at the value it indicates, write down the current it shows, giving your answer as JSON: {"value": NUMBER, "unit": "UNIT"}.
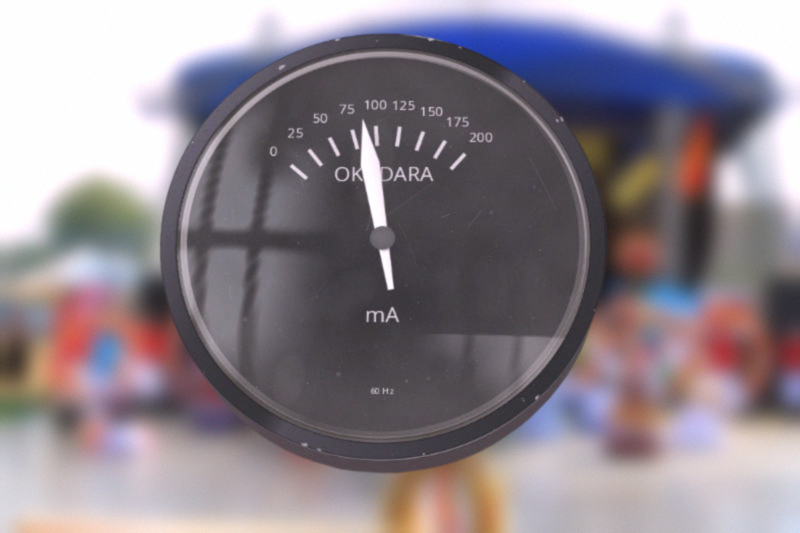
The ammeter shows {"value": 87.5, "unit": "mA"}
